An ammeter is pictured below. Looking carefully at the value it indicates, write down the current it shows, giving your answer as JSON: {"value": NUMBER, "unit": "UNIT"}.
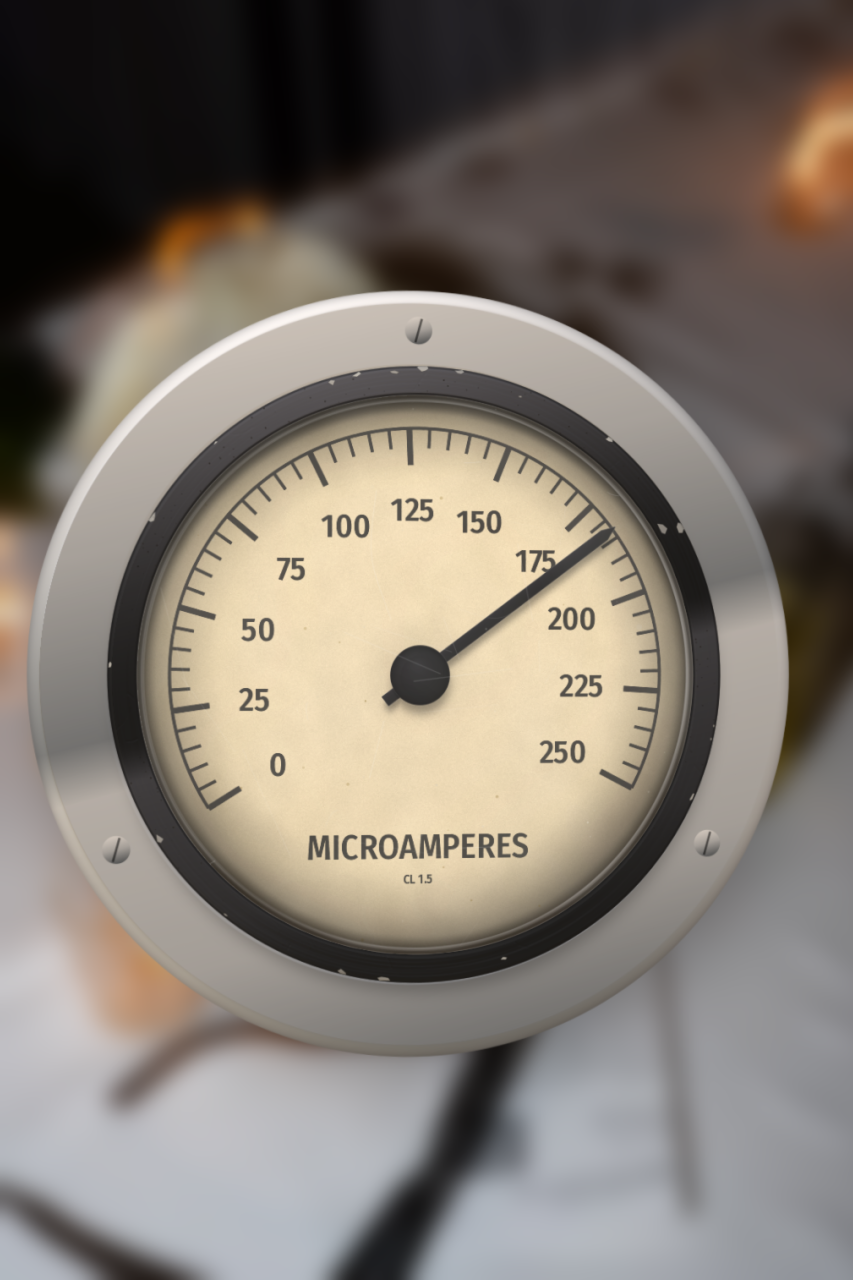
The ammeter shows {"value": 182.5, "unit": "µA"}
